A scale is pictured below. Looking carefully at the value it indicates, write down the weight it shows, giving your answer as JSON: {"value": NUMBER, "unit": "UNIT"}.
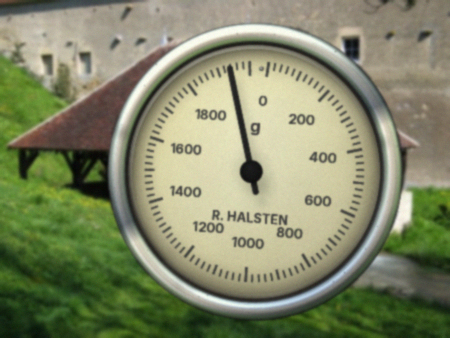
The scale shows {"value": 1940, "unit": "g"}
